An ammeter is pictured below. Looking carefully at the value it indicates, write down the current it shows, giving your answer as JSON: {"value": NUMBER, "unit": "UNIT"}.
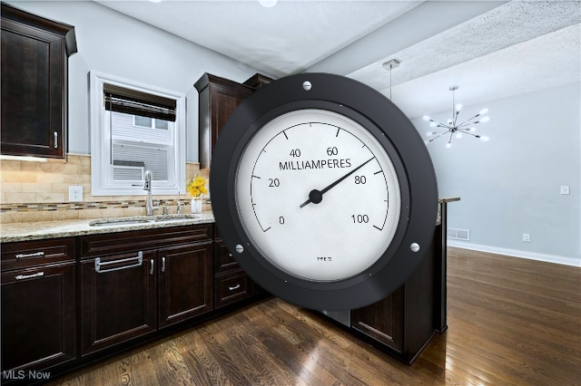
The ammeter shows {"value": 75, "unit": "mA"}
